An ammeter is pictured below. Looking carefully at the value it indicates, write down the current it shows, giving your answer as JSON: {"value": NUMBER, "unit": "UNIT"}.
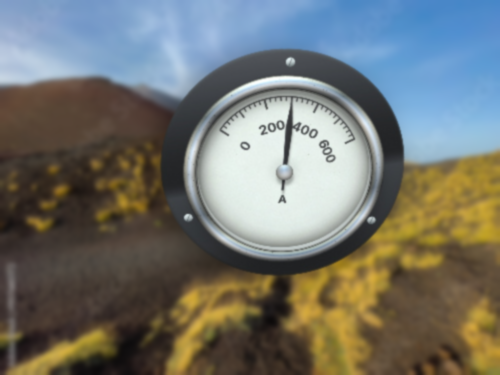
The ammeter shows {"value": 300, "unit": "A"}
